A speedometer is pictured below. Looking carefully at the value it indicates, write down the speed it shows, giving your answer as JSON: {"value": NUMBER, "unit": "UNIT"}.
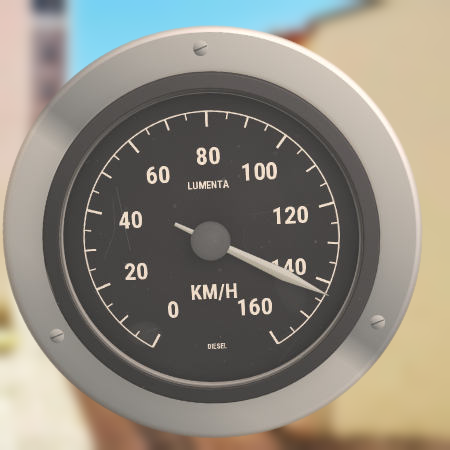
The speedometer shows {"value": 142.5, "unit": "km/h"}
